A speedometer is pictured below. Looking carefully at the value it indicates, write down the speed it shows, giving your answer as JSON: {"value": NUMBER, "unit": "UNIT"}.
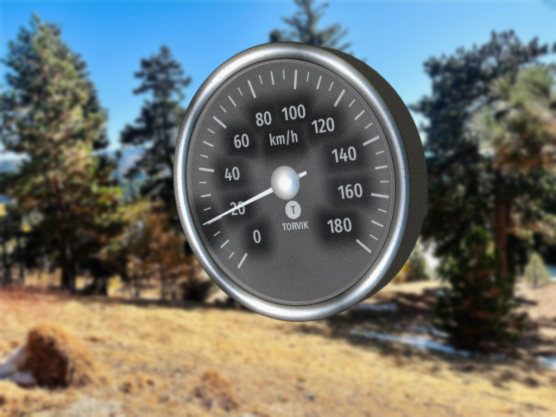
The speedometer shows {"value": 20, "unit": "km/h"}
